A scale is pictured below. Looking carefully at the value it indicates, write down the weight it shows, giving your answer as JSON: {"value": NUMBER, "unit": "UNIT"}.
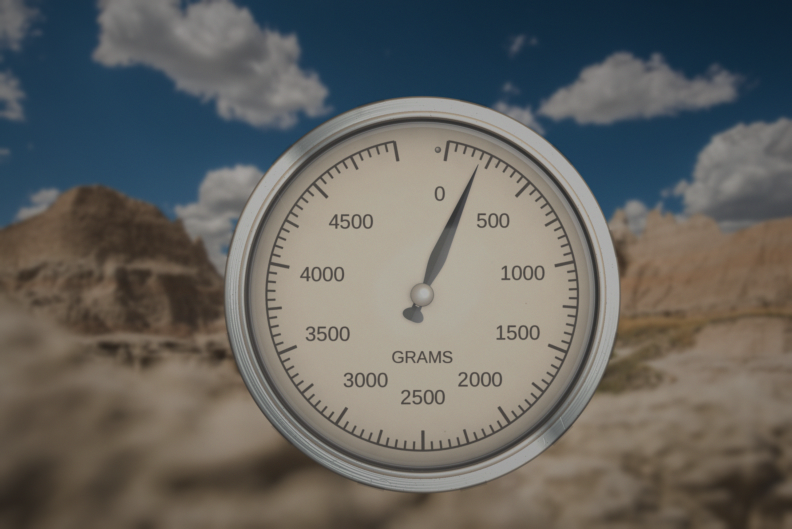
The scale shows {"value": 200, "unit": "g"}
